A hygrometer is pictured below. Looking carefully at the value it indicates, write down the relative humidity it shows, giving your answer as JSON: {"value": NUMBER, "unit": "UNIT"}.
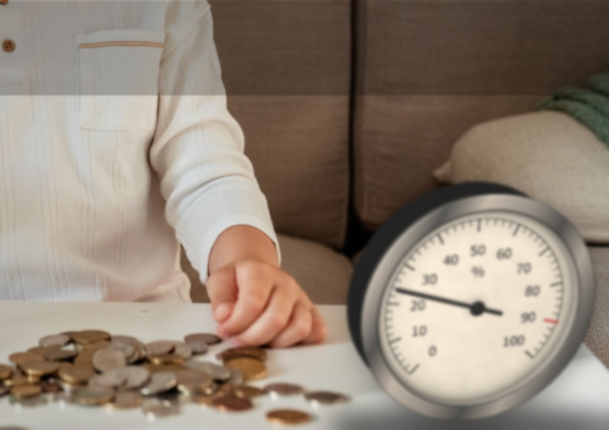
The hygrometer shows {"value": 24, "unit": "%"}
